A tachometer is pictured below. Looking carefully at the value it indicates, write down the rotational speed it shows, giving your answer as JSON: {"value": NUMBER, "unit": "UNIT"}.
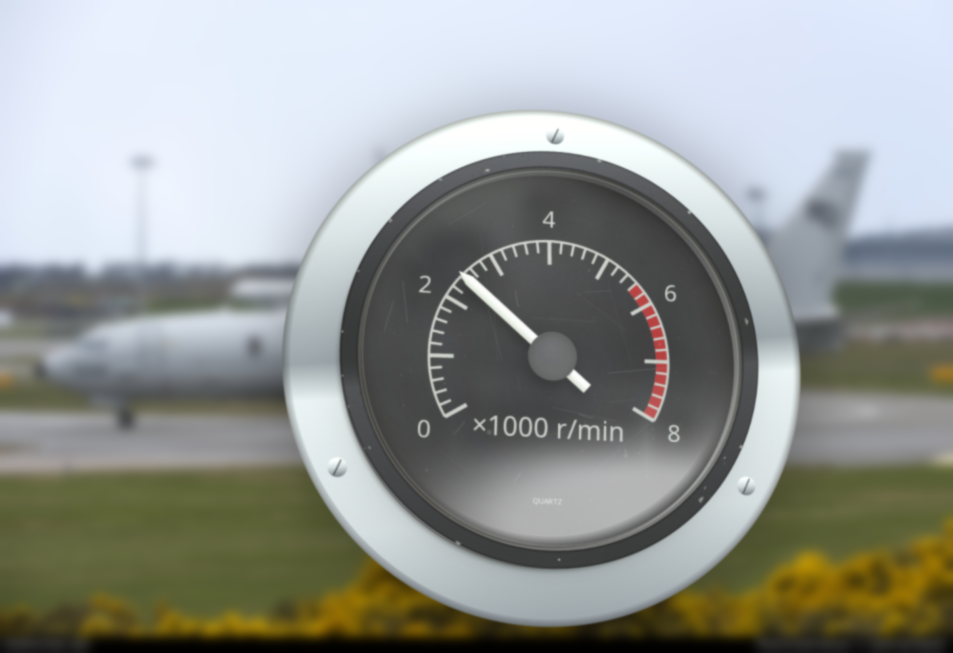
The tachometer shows {"value": 2400, "unit": "rpm"}
